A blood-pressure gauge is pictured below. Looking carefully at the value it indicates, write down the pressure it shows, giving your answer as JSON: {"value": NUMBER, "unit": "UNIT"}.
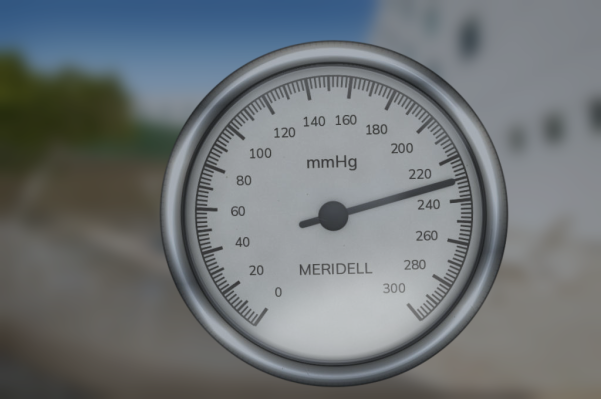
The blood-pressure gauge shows {"value": 230, "unit": "mmHg"}
